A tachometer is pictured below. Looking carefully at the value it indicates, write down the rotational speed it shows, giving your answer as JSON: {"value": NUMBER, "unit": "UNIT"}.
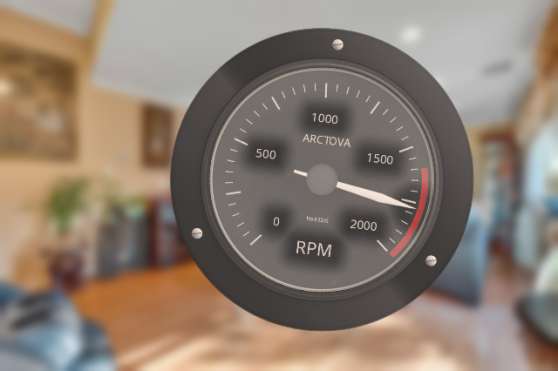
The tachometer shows {"value": 1775, "unit": "rpm"}
